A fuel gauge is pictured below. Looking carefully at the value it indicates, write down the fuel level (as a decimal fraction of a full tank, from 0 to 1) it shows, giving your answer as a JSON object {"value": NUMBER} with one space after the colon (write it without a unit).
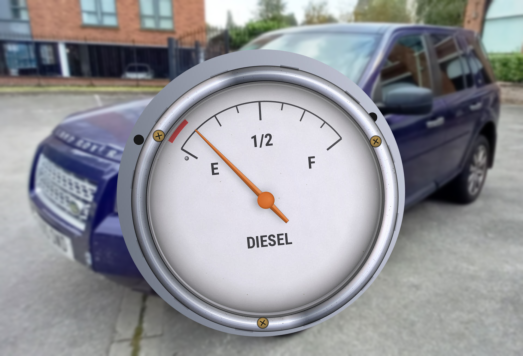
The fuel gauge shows {"value": 0.125}
